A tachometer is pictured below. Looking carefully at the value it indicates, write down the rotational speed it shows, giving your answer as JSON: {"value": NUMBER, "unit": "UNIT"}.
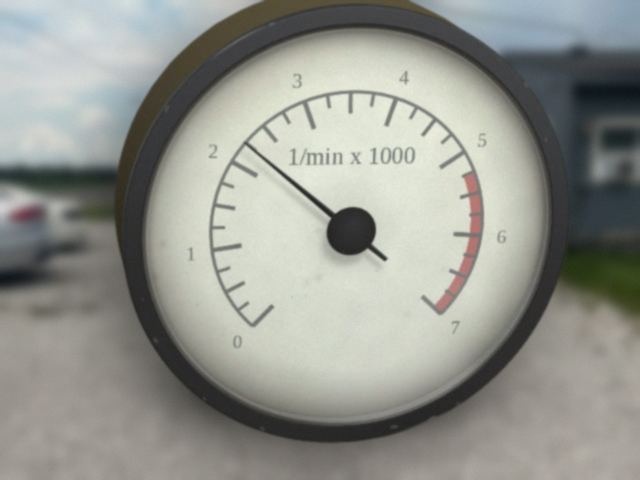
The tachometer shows {"value": 2250, "unit": "rpm"}
